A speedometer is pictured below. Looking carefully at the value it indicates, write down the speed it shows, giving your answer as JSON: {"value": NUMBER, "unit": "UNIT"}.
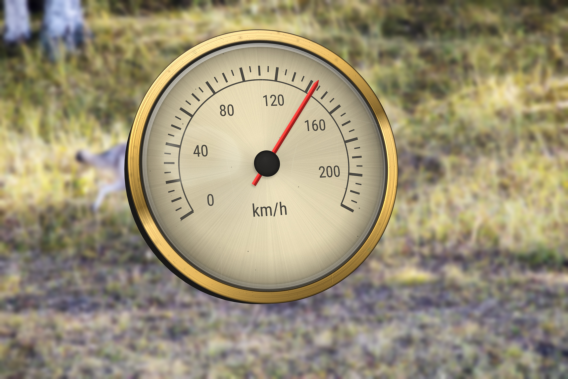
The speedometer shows {"value": 142.5, "unit": "km/h"}
